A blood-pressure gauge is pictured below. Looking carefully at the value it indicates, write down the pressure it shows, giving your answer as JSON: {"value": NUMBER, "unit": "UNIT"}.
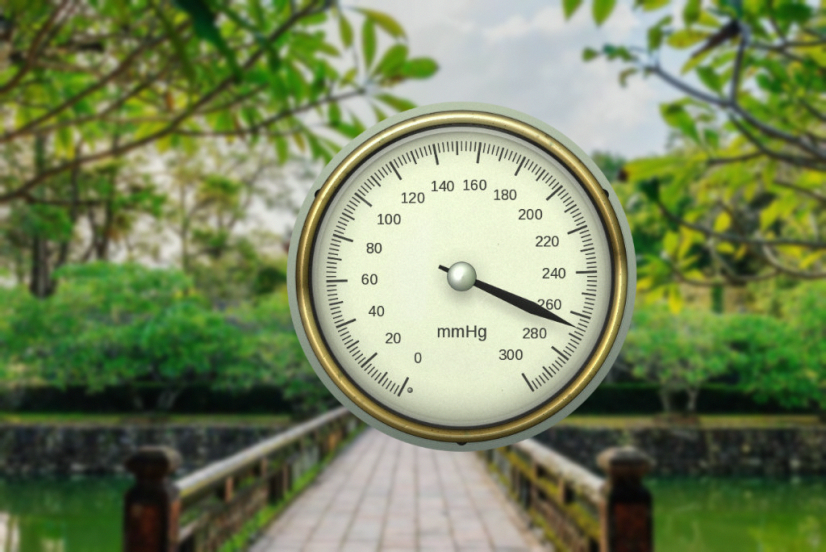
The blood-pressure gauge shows {"value": 266, "unit": "mmHg"}
